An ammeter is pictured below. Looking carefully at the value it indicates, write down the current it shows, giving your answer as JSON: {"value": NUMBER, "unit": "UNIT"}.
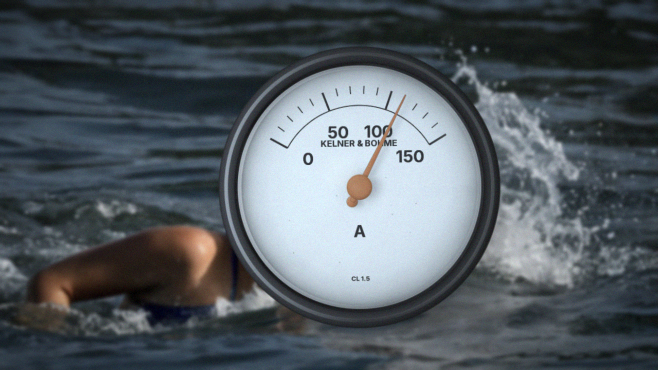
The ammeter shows {"value": 110, "unit": "A"}
